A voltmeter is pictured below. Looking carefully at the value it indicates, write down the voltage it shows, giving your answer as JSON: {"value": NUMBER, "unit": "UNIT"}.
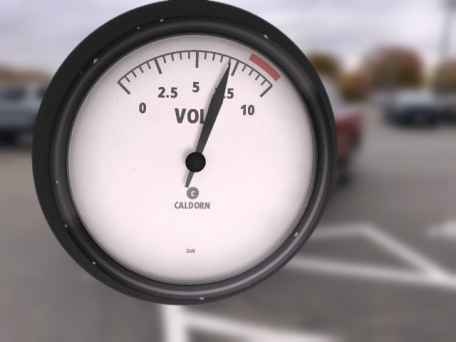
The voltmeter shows {"value": 7, "unit": "V"}
